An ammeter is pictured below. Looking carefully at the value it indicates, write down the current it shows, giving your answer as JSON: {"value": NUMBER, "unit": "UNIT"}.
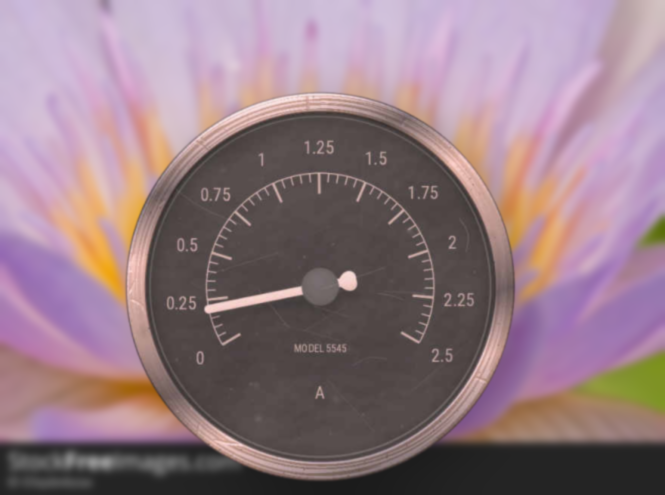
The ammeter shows {"value": 0.2, "unit": "A"}
